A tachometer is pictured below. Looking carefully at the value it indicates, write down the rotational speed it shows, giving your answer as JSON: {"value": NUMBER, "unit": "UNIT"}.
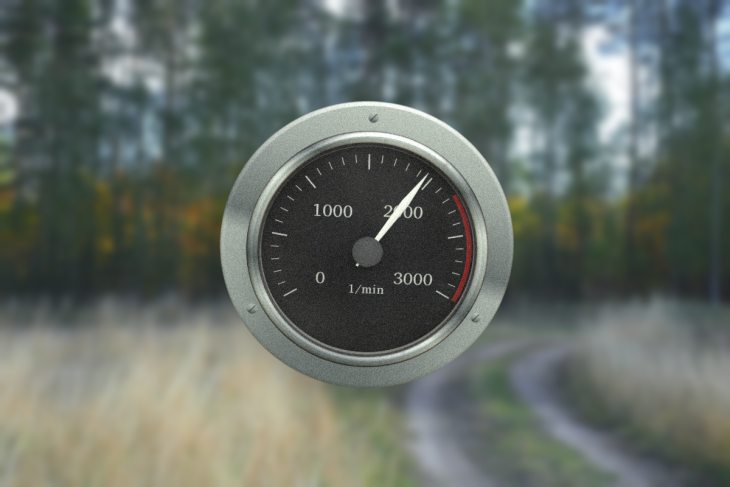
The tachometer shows {"value": 1950, "unit": "rpm"}
